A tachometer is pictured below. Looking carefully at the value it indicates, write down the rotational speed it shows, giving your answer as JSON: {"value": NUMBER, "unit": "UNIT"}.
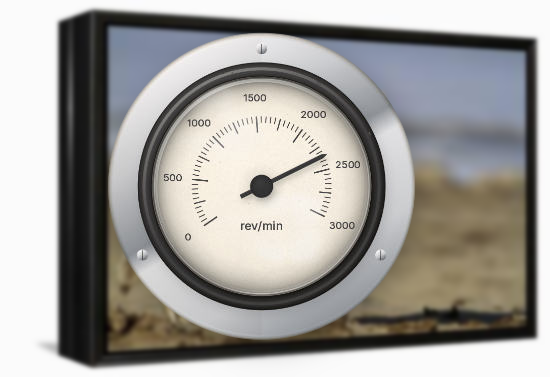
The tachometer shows {"value": 2350, "unit": "rpm"}
